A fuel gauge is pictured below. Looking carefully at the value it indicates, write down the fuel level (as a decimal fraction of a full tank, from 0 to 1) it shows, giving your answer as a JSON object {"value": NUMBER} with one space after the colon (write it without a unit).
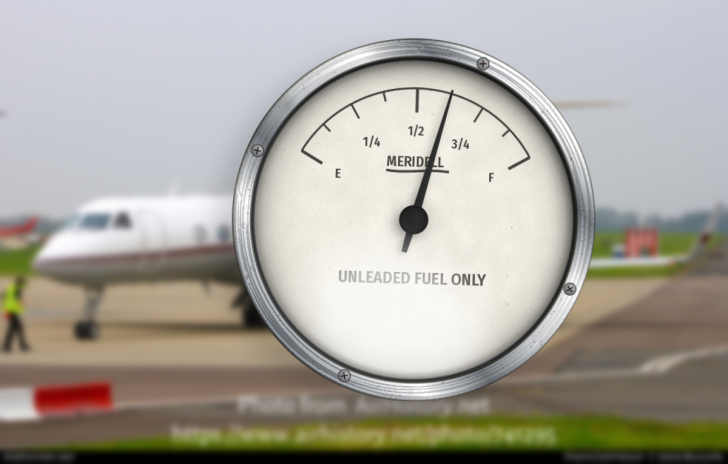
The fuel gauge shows {"value": 0.625}
